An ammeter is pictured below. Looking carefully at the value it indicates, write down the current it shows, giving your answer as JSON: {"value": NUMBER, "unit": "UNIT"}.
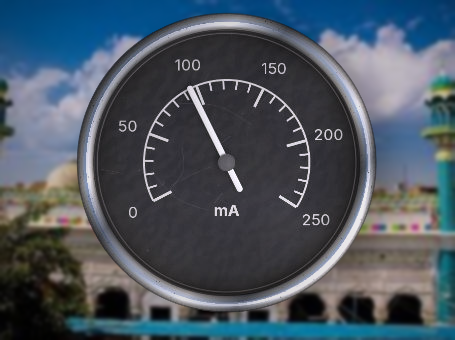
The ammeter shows {"value": 95, "unit": "mA"}
